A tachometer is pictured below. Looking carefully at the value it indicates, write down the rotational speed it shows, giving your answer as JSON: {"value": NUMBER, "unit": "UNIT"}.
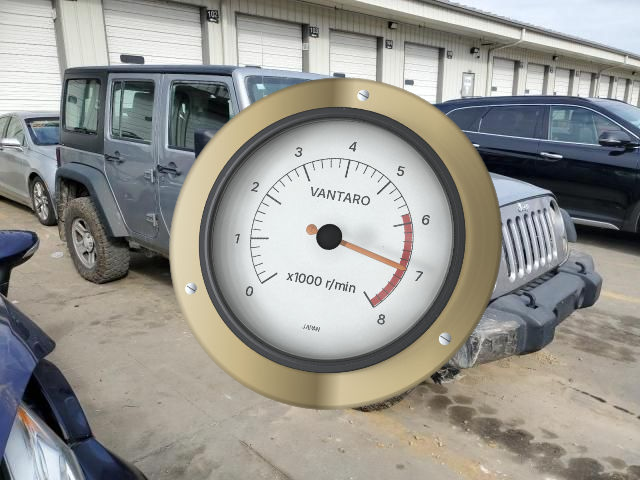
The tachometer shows {"value": 7000, "unit": "rpm"}
